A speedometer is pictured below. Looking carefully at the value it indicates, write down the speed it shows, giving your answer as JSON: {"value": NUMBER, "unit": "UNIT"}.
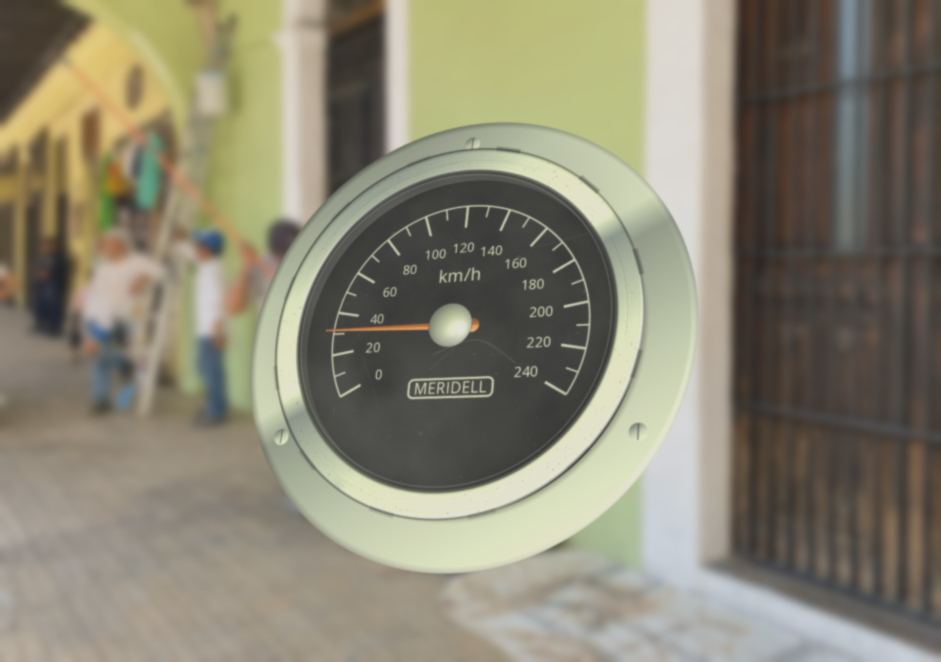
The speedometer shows {"value": 30, "unit": "km/h"}
